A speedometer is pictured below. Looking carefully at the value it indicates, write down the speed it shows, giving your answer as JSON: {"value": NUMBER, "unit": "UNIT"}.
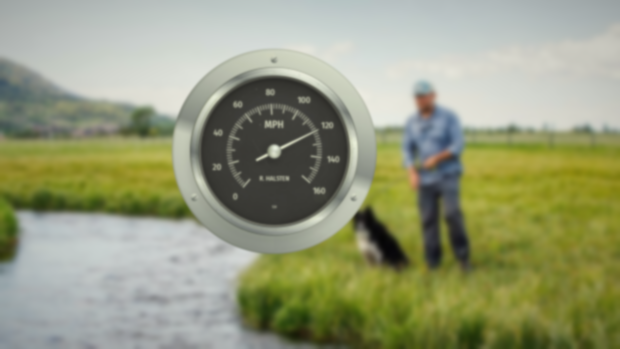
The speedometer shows {"value": 120, "unit": "mph"}
